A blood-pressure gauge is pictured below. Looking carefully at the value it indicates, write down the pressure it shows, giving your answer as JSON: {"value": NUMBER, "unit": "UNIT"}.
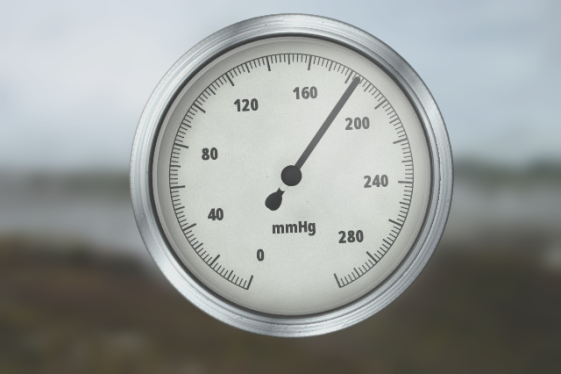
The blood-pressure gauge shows {"value": 184, "unit": "mmHg"}
